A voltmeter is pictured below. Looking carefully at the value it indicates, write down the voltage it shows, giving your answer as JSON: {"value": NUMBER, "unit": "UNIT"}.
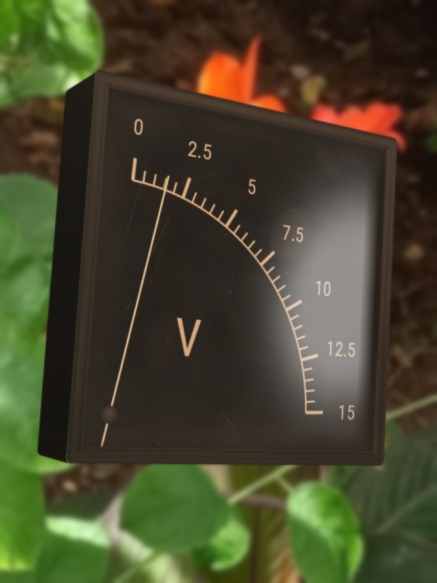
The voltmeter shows {"value": 1.5, "unit": "V"}
